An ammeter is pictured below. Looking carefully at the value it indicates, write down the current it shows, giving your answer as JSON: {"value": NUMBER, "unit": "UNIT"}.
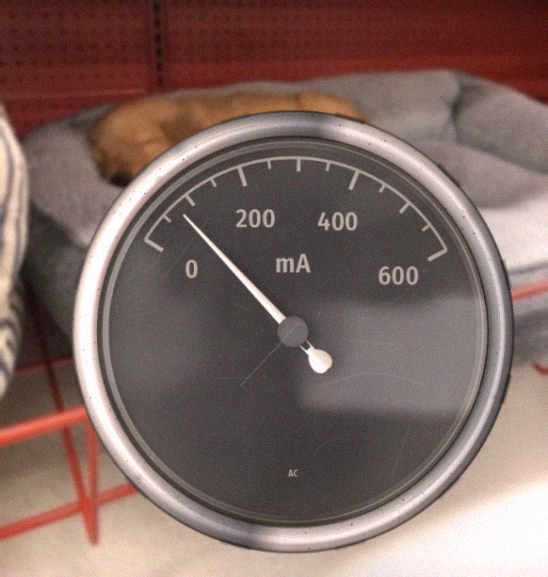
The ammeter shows {"value": 75, "unit": "mA"}
